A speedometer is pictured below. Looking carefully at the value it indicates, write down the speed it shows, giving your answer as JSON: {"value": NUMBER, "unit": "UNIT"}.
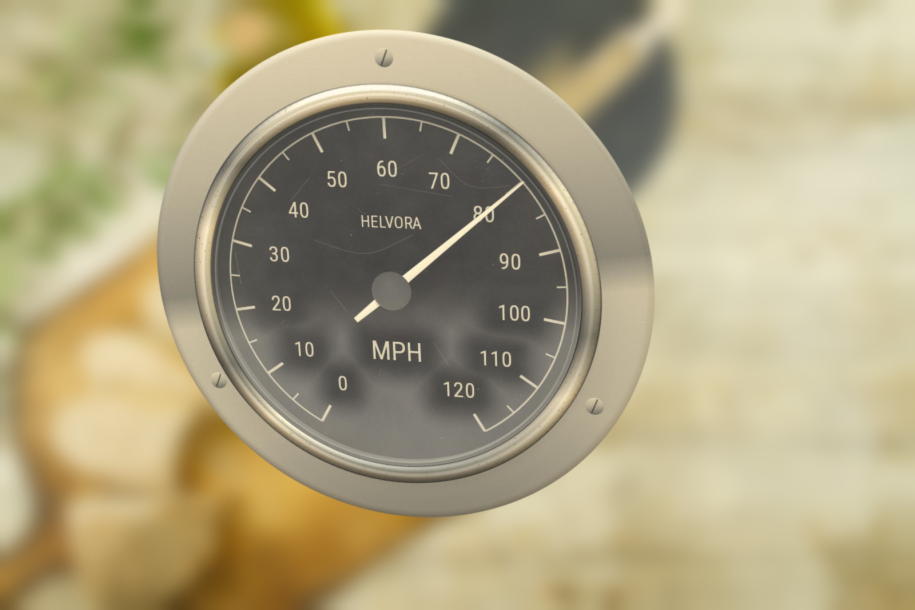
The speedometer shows {"value": 80, "unit": "mph"}
